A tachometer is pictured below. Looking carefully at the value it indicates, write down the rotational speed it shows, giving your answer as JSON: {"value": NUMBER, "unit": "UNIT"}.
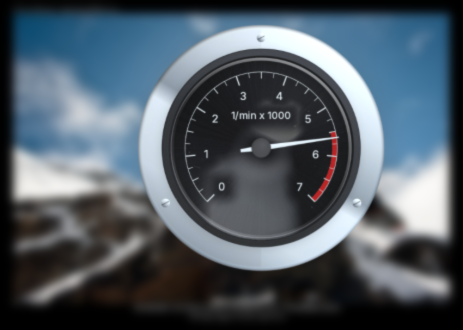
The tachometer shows {"value": 5625, "unit": "rpm"}
